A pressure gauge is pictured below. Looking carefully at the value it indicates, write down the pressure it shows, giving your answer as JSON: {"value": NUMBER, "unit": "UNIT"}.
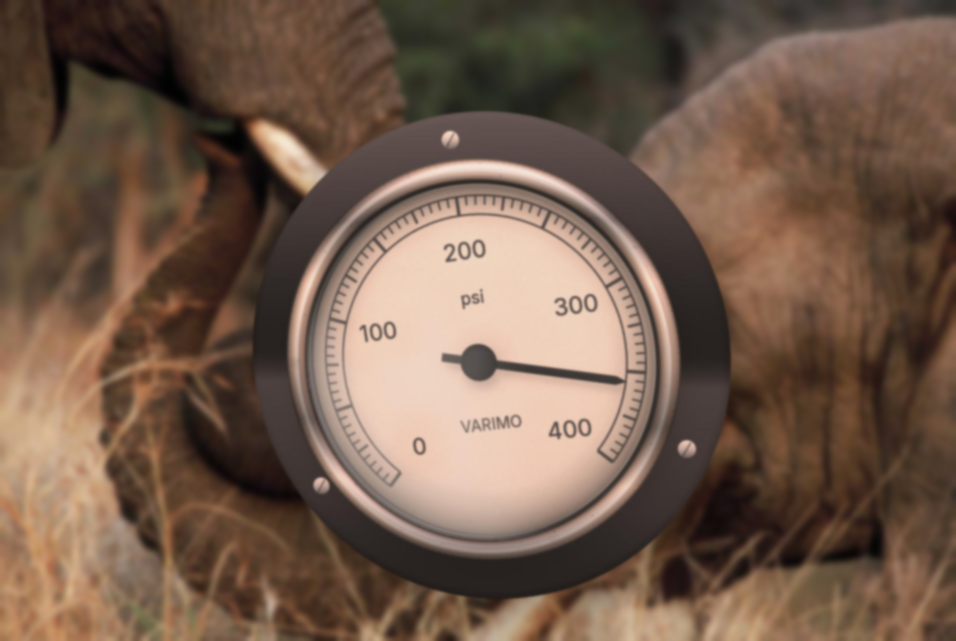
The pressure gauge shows {"value": 355, "unit": "psi"}
